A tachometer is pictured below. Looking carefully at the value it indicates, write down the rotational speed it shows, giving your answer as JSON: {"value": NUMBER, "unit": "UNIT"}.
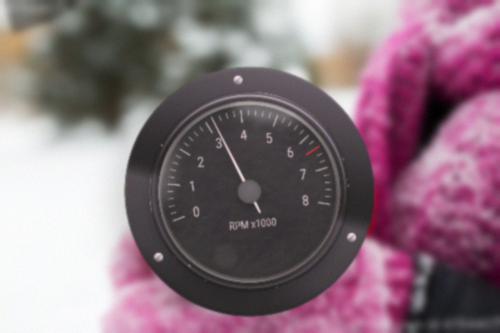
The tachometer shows {"value": 3200, "unit": "rpm"}
